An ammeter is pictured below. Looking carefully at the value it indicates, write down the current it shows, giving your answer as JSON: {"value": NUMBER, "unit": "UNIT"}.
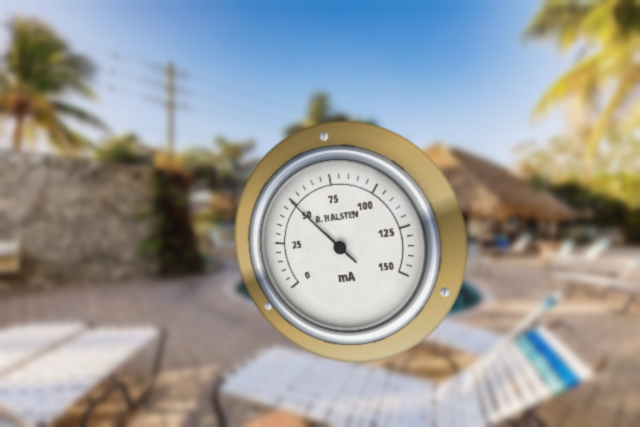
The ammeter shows {"value": 50, "unit": "mA"}
